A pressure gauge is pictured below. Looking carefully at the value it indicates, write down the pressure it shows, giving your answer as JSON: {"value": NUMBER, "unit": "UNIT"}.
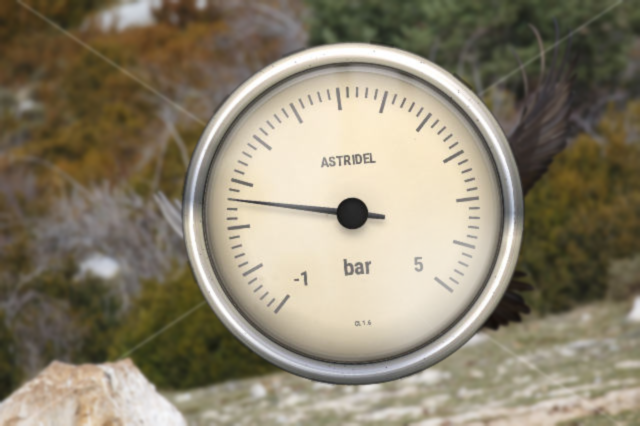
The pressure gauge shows {"value": 0.3, "unit": "bar"}
